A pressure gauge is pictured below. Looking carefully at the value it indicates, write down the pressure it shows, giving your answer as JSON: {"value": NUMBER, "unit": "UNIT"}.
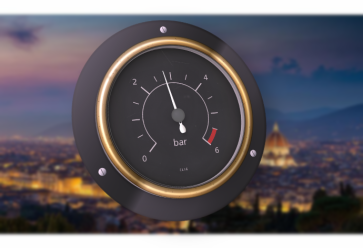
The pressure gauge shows {"value": 2.75, "unit": "bar"}
